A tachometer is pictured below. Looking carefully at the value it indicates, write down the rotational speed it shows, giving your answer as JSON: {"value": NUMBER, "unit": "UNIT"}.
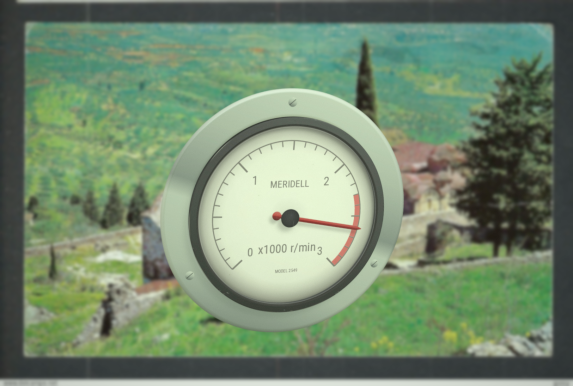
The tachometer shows {"value": 2600, "unit": "rpm"}
